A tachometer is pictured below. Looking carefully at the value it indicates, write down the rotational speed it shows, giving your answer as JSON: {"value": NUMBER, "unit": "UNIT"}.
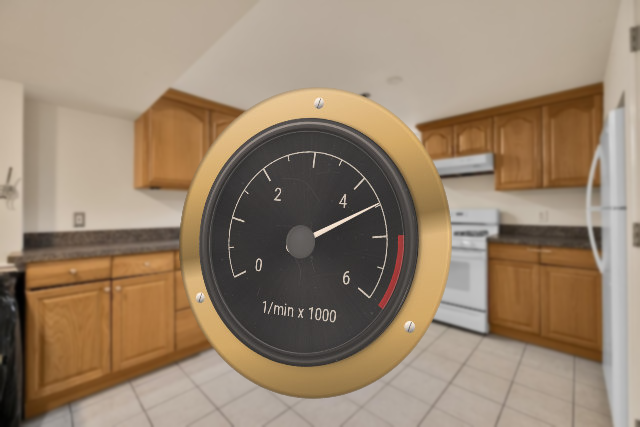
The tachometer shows {"value": 4500, "unit": "rpm"}
